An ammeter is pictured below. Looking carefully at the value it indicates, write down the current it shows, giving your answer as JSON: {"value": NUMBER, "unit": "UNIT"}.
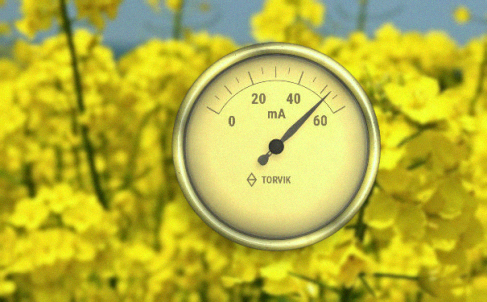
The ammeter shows {"value": 52.5, "unit": "mA"}
